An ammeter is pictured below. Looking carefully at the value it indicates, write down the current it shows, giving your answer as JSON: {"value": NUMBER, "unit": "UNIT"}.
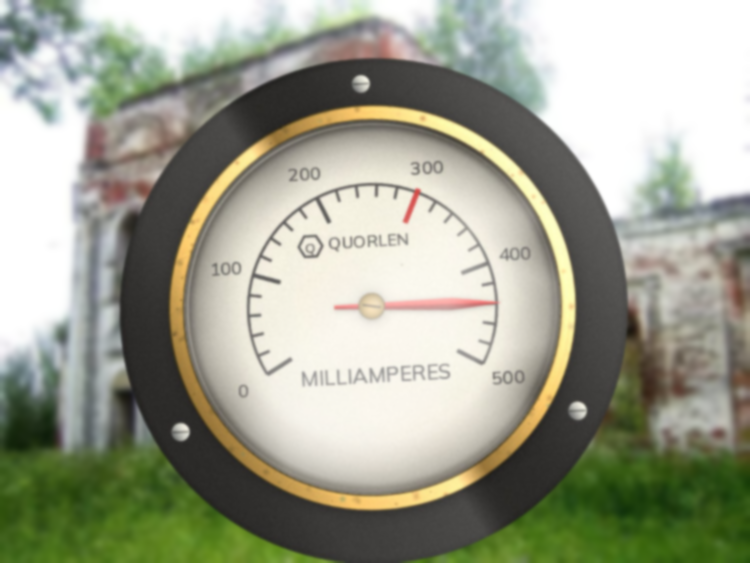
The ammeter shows {"value": 440, "unit": "mA"}
